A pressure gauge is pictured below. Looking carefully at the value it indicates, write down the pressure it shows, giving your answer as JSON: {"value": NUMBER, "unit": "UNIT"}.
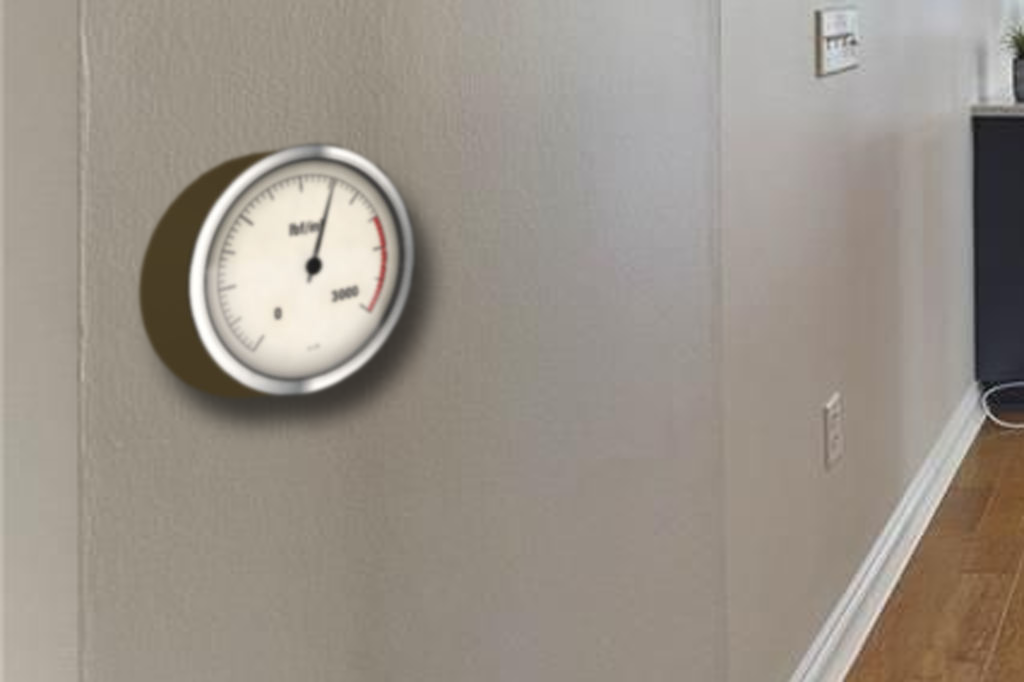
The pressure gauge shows {"value": 1750, "unit": "psi"}
